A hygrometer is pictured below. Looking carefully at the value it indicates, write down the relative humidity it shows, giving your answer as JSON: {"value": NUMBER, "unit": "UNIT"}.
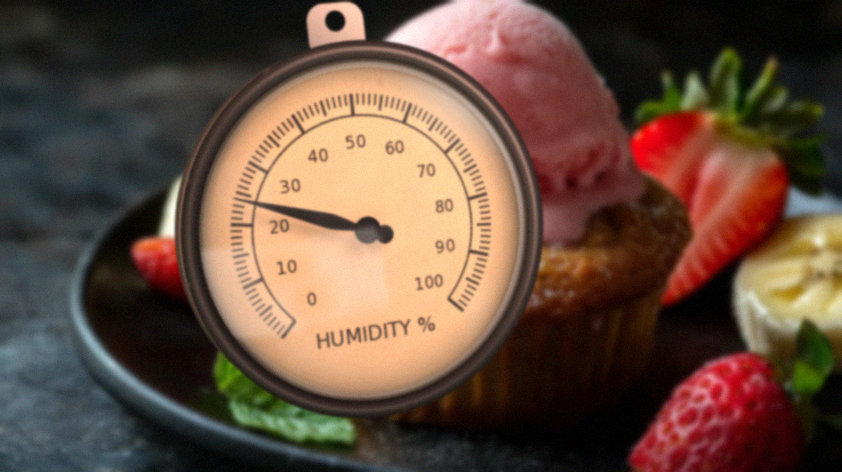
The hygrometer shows {"value": 24, "unit": "%"}
